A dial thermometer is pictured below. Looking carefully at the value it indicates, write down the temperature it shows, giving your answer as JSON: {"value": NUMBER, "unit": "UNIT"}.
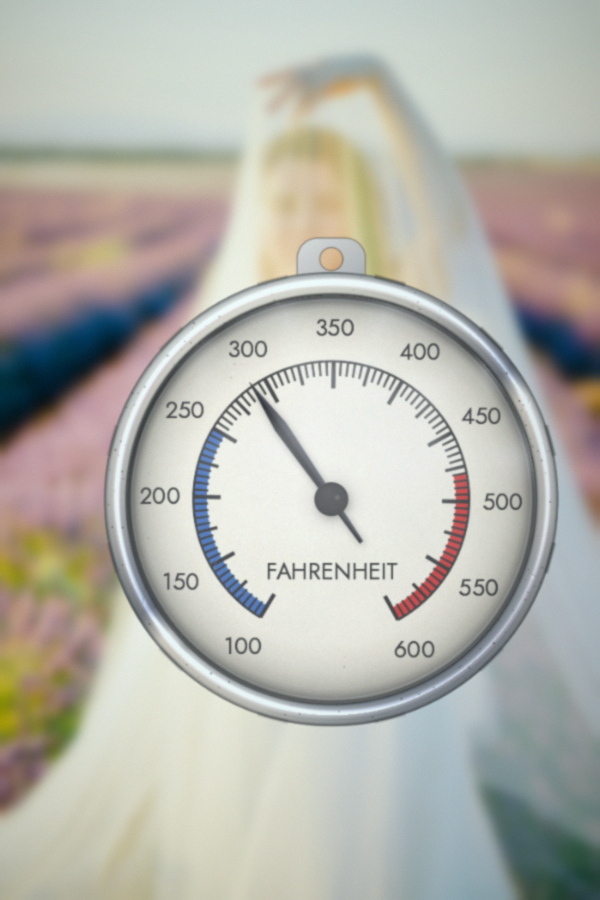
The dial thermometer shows {"value": 290, "unit": "°F"}
